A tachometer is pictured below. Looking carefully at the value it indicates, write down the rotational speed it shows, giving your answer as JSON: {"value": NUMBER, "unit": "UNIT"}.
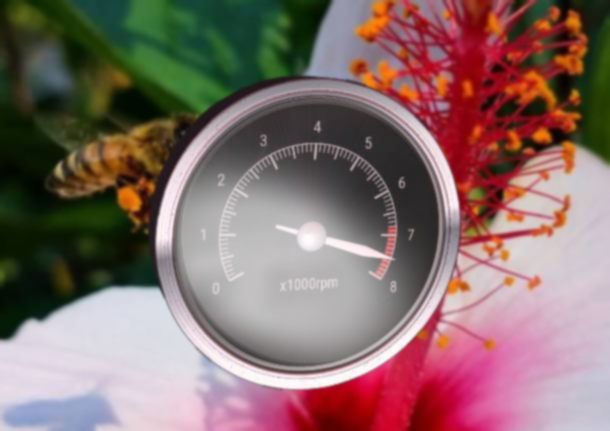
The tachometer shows {"value": 7500, "unit": "rpm"}
